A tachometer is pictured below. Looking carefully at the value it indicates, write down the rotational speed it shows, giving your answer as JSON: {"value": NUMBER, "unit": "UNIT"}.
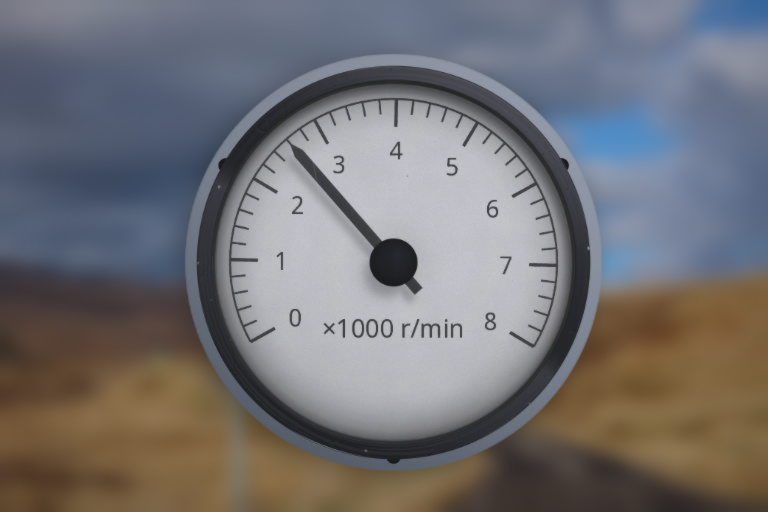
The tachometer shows {"value": 2600, "unit": "rpm"}
